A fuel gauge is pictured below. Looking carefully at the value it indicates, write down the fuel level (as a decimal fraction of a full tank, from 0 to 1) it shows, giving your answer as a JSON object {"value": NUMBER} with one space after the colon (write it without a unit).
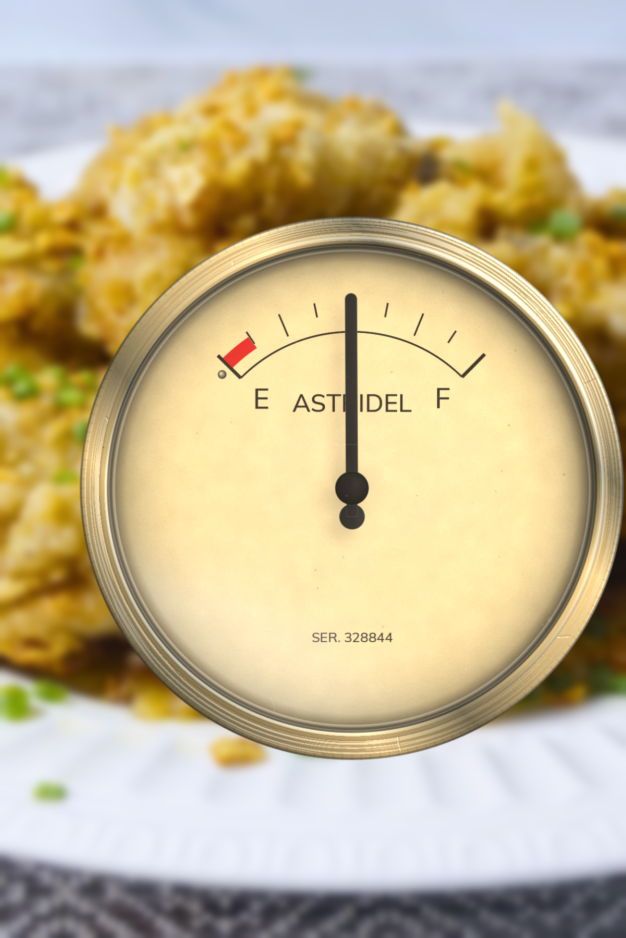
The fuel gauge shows {"value": 0.5}
